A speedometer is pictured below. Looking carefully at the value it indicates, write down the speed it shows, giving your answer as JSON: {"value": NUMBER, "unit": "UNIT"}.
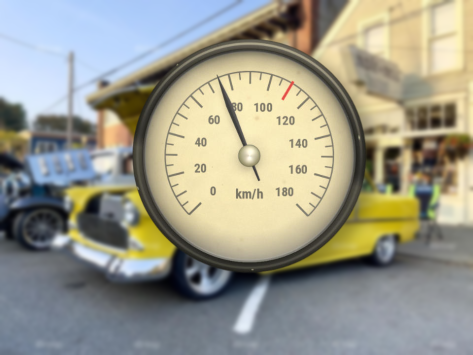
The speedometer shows {"value": 75, "unit": "km/h"}
